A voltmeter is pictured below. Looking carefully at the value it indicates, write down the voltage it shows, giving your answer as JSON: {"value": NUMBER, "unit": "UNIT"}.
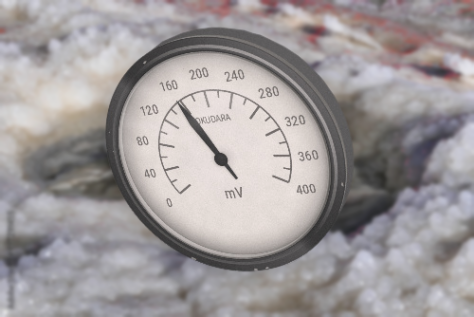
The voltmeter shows {"value": 160, "unit": "mV"}
